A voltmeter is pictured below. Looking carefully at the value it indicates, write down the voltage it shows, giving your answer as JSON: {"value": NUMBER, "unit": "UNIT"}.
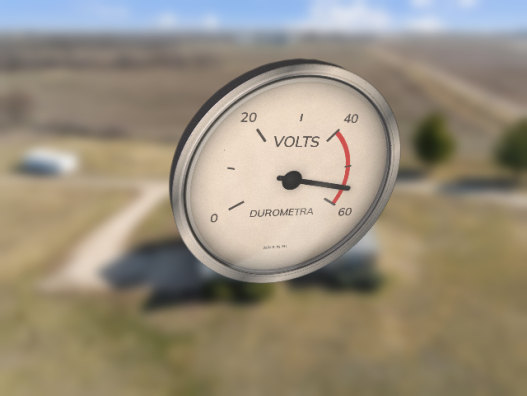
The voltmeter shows {"value": 55, "unit": "V"}
